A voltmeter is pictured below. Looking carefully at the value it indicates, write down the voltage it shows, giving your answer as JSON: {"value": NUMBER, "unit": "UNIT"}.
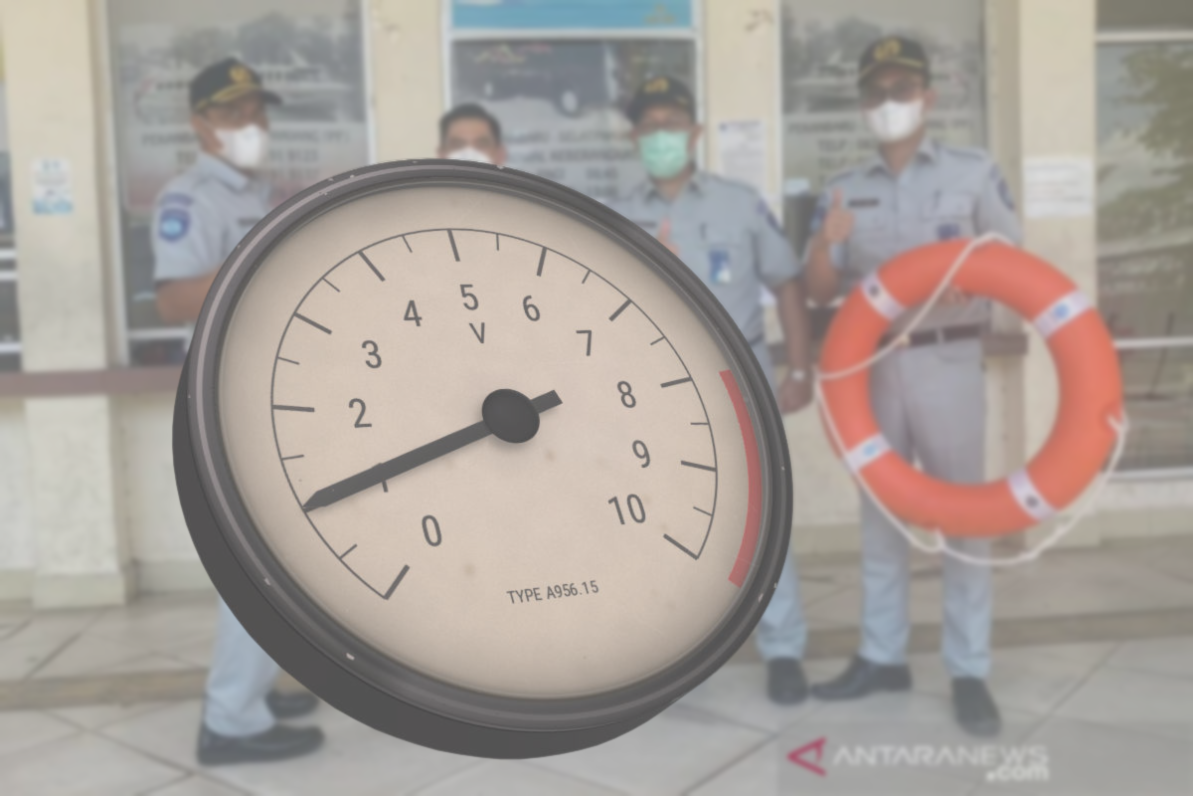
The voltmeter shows {"value": 1, "unit": "V"}
